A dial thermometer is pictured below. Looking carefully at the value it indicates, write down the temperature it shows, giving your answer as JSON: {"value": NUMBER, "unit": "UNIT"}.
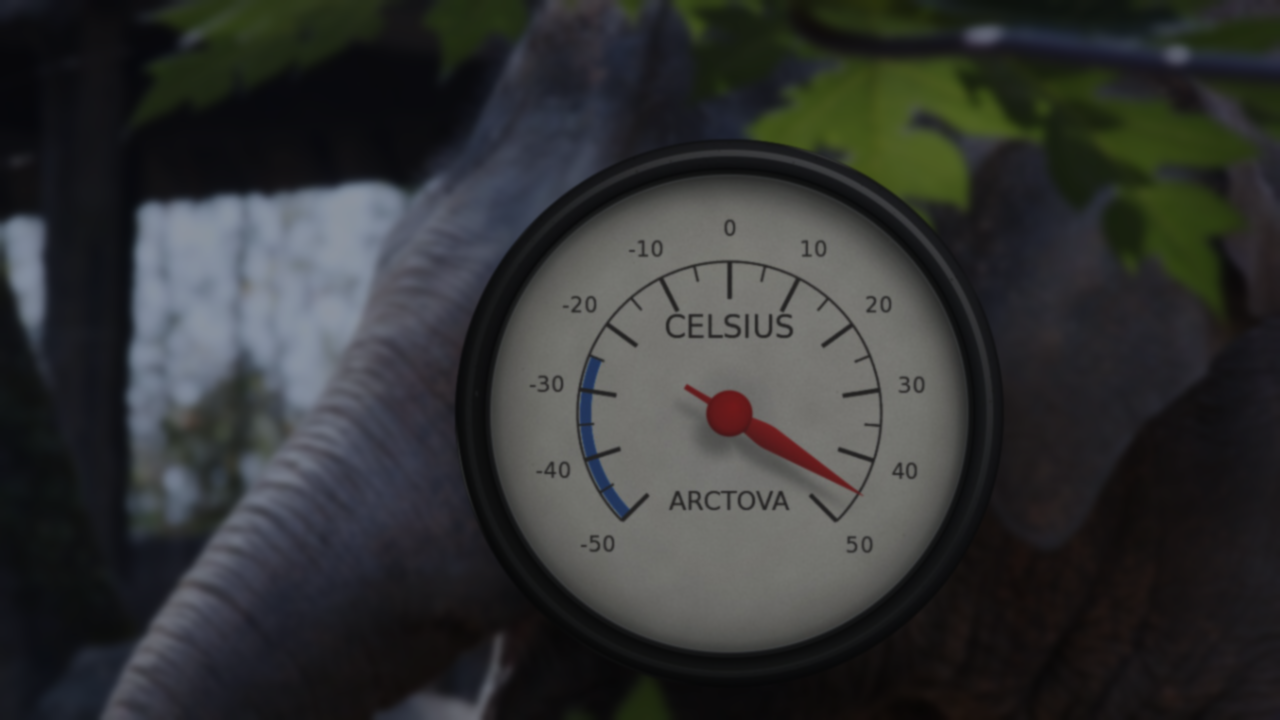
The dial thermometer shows {"value": 45, "unit": "°C"}
